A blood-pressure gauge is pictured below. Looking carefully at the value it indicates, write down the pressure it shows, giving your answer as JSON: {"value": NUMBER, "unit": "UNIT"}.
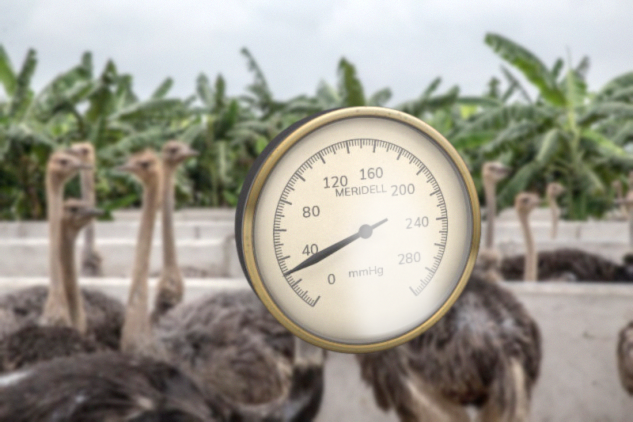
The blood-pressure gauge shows {"value": 30, "unit": "mmHg"}
